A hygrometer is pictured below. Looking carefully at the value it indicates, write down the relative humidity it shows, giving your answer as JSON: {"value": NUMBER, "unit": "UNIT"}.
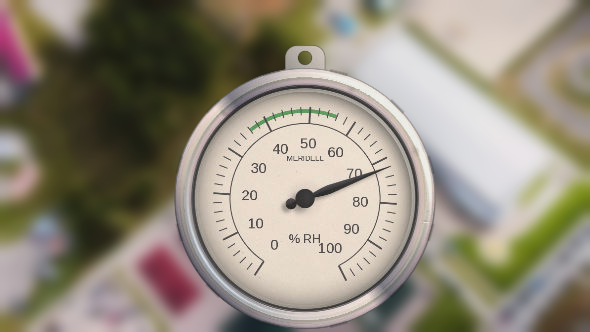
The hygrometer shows {"value": 72, "unit": "%"}
